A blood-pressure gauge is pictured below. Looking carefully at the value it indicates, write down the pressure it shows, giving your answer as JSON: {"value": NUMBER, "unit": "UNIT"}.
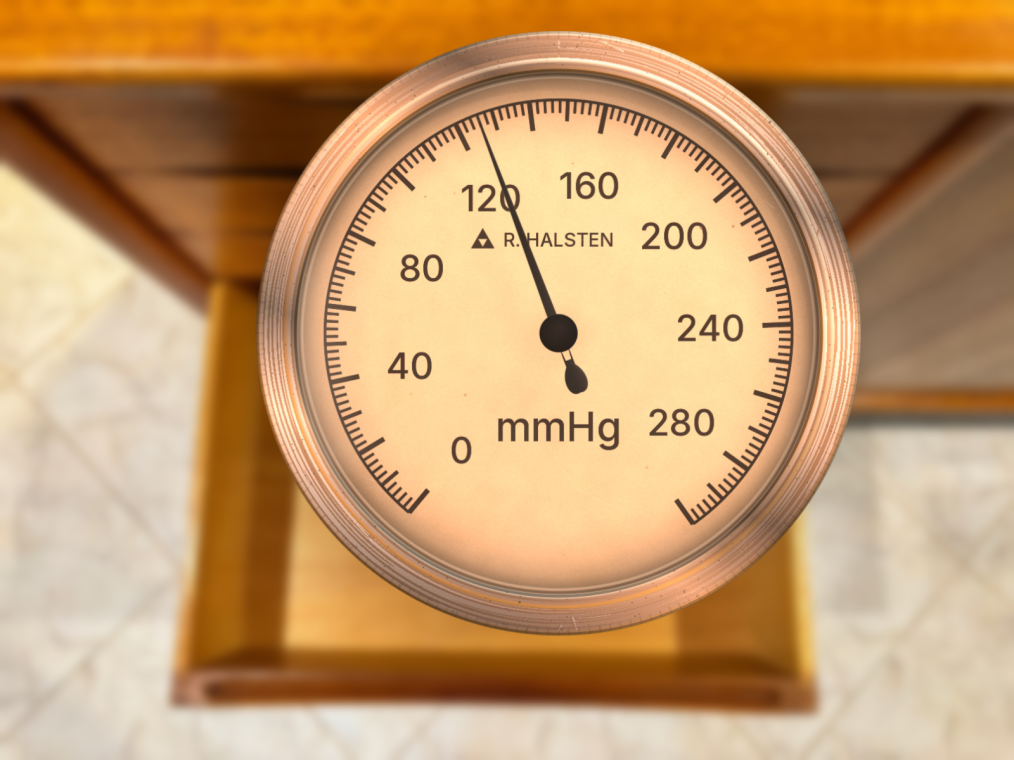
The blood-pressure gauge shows {"value": 126, "unit": "mmHg"}
